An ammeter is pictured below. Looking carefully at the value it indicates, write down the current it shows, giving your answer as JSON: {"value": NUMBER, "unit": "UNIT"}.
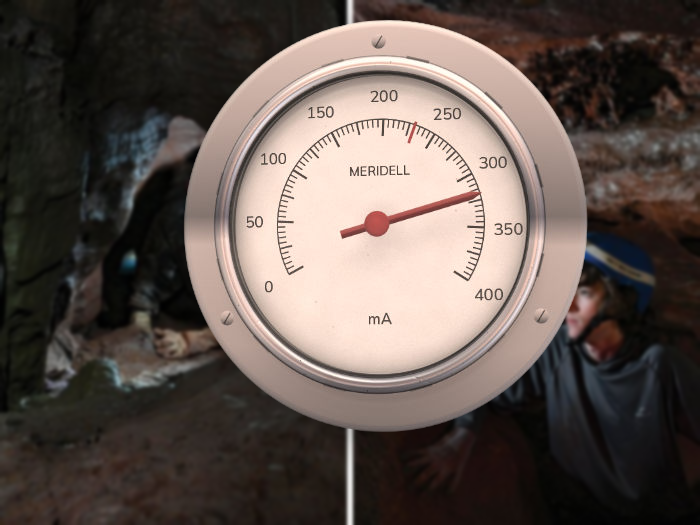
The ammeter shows {"value": 320, "unit": "mA"}
